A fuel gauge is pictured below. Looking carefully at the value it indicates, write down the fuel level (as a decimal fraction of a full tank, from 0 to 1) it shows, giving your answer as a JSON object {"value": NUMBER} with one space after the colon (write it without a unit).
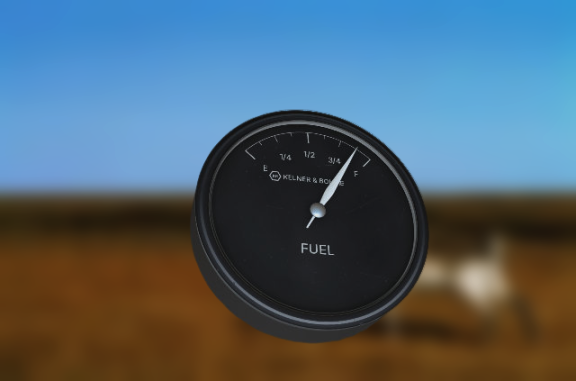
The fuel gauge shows {"value": 0.875}
